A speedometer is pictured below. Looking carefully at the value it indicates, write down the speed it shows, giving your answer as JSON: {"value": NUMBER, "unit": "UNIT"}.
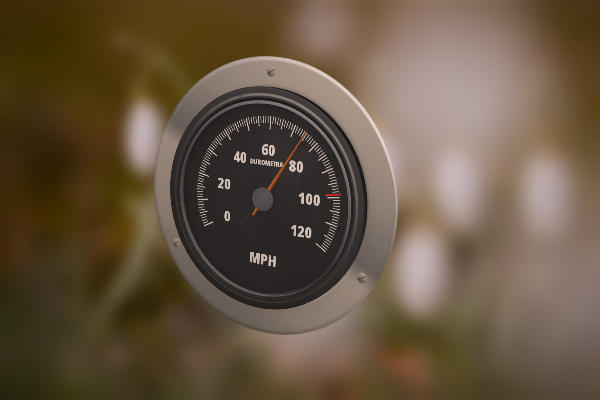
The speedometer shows {"value": 75, "unit": "mph"}
